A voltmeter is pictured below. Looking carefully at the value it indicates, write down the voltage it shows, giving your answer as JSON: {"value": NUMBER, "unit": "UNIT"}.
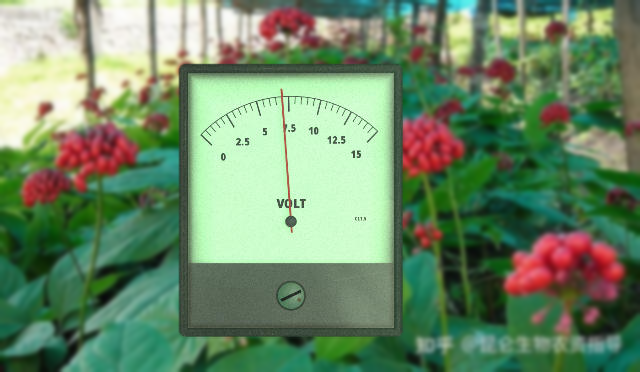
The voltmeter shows {"value": 7, "unit": "V"}
